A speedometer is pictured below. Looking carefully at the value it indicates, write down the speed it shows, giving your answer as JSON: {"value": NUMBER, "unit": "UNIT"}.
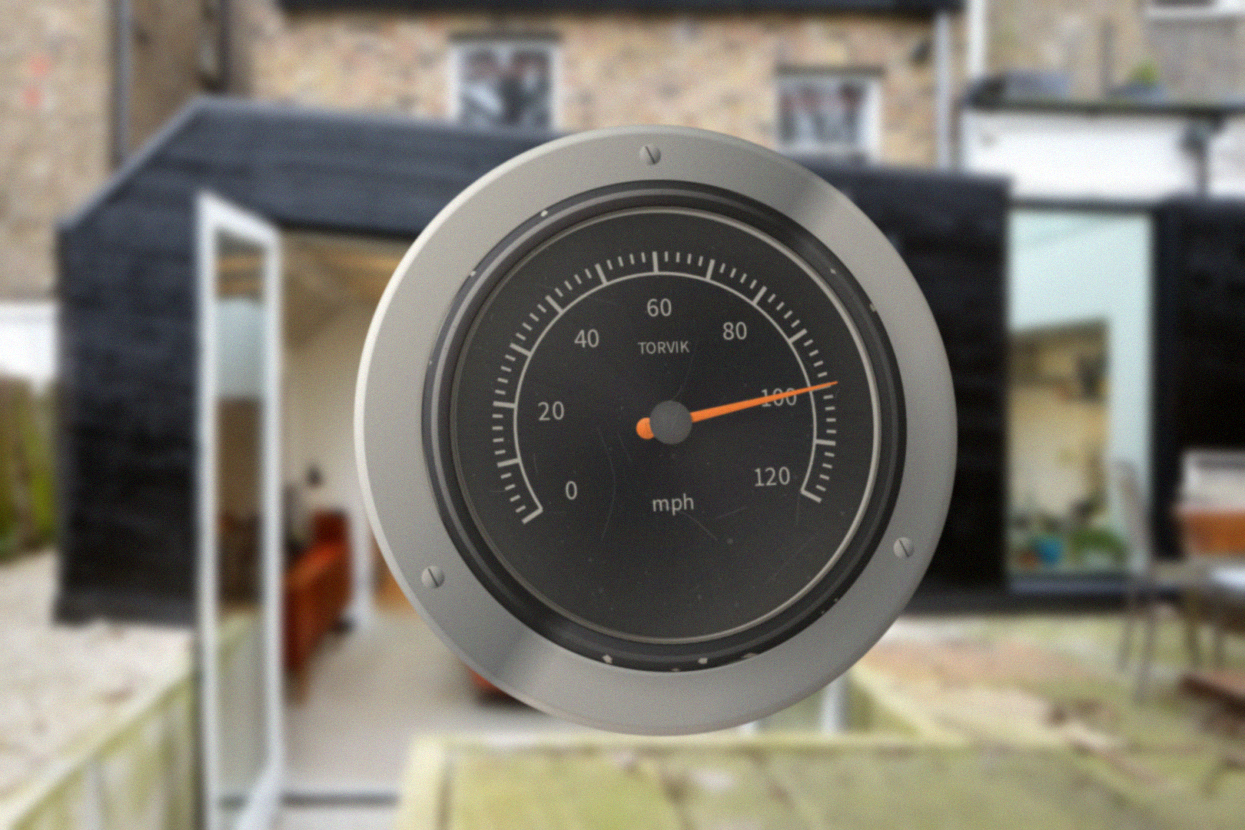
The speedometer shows {"value": 100, "unit": "mph"}
